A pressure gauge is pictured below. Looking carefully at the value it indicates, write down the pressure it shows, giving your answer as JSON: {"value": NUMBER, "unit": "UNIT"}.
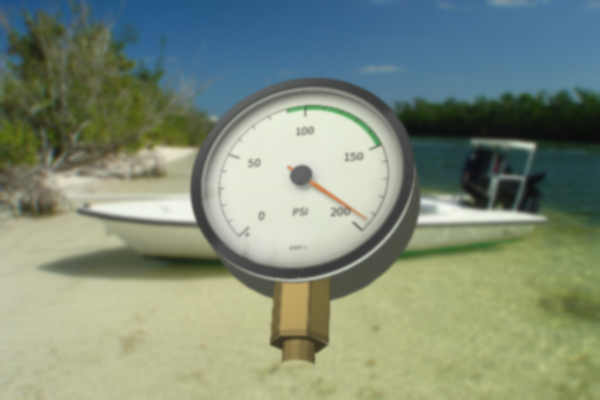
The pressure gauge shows {"value": 195, "unit": "psi"}
